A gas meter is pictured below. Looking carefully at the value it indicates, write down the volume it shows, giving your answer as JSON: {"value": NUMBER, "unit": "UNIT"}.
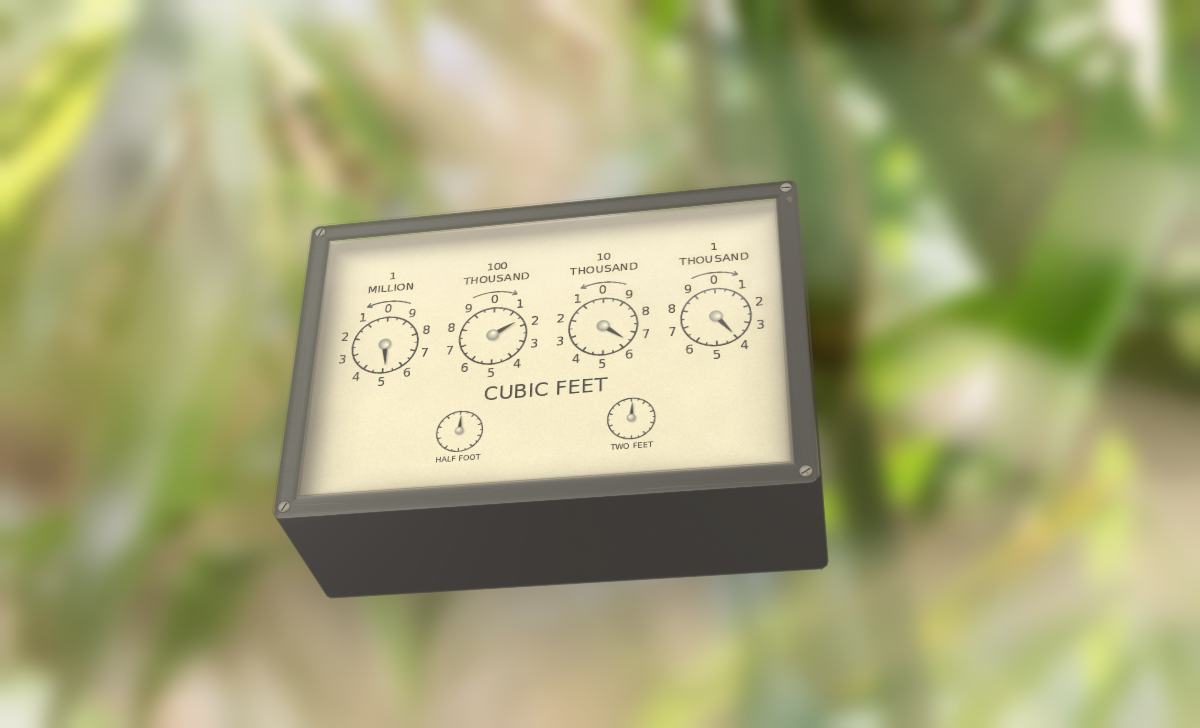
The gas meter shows {"value": 516400, "unit": "ft³"}
